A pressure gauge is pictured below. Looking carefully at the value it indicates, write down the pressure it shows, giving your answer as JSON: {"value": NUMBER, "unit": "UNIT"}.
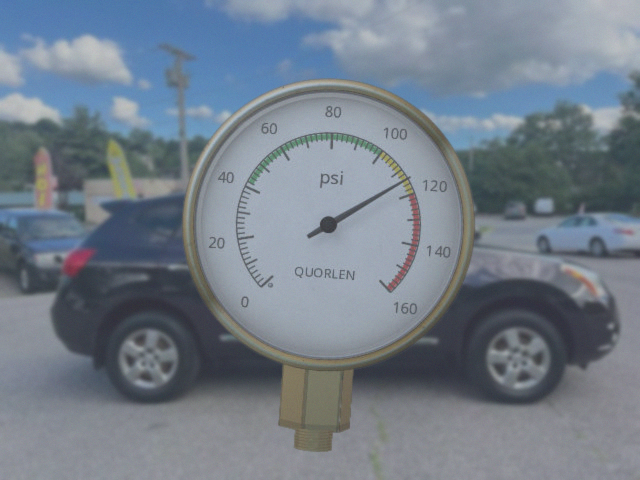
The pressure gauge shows {"value": 114, "unit": "psi"}
